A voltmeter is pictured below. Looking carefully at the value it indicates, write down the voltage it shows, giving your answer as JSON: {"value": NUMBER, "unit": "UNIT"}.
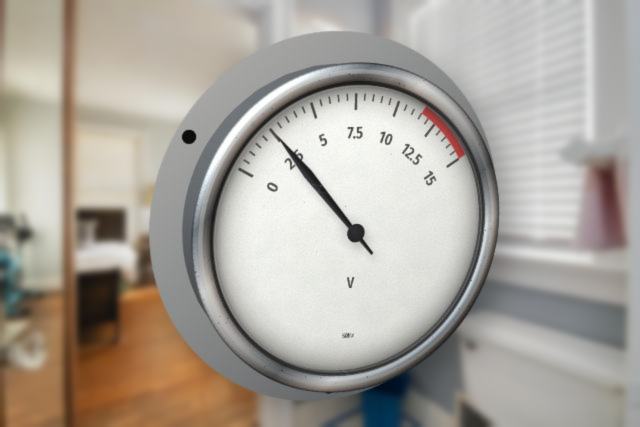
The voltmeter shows {"value": 2.5, "unit": "V"}
